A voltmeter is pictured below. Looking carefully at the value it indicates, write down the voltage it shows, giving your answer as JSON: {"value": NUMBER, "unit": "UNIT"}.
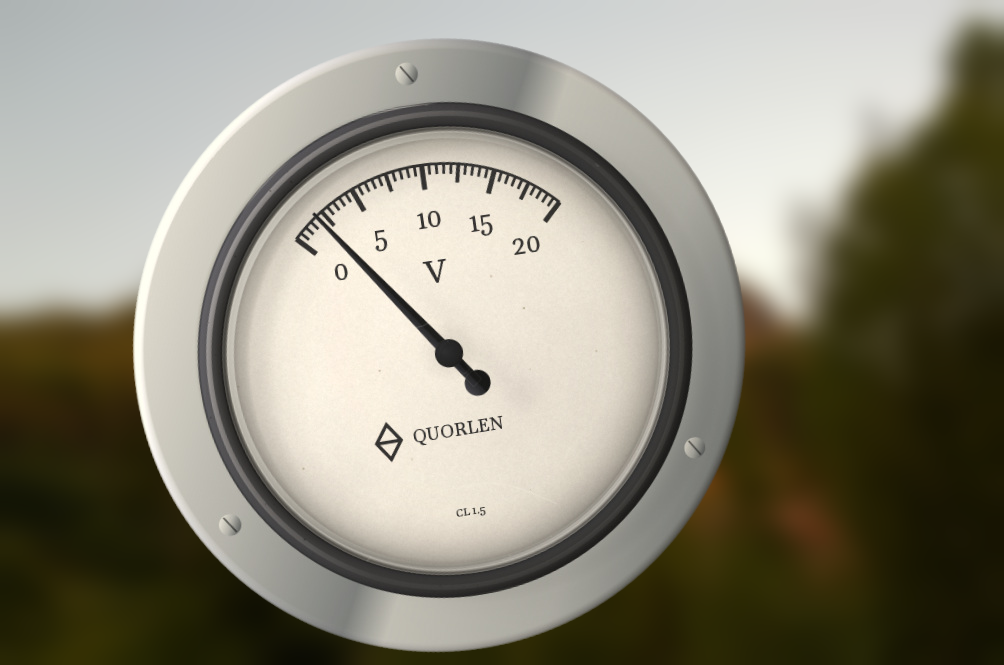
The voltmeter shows {"value": 2, "unit": "V"}
